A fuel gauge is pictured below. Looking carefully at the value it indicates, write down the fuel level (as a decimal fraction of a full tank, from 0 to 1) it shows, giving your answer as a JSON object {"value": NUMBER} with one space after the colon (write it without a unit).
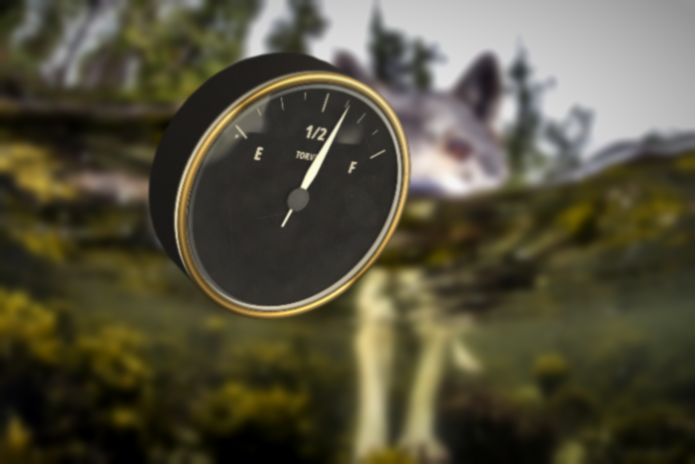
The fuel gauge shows {"value": 0.625}
